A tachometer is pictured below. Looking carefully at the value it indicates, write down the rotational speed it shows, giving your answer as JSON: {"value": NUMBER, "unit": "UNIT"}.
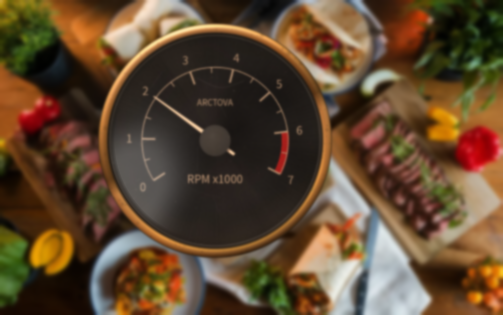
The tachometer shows {"value": 2000, "unit": "rpm"}
